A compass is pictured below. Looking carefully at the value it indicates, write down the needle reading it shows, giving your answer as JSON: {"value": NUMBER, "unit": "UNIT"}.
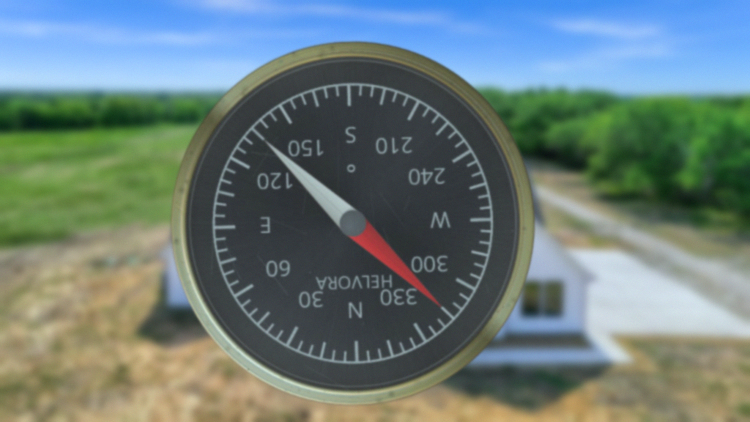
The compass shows {"value": 315, "unit": "°"}
